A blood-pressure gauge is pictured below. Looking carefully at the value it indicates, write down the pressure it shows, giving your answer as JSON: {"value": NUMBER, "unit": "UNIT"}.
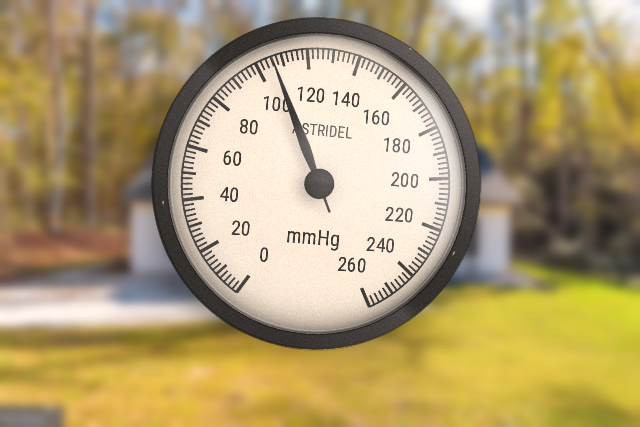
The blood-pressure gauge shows {"value": 106, "unit": "mmHg"}
